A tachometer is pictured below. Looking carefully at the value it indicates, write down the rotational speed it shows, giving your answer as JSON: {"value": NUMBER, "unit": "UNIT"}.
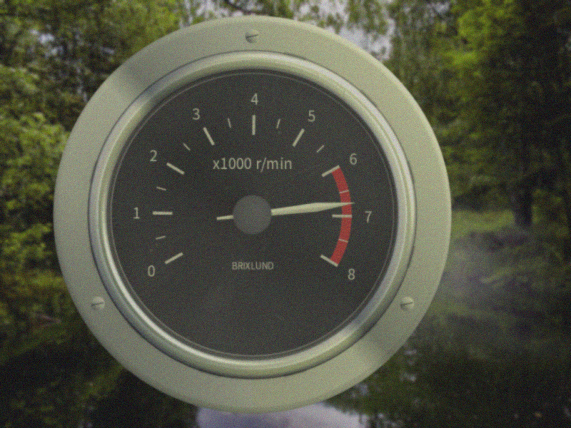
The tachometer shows {"value": 6750, "unit": "rpm"}
